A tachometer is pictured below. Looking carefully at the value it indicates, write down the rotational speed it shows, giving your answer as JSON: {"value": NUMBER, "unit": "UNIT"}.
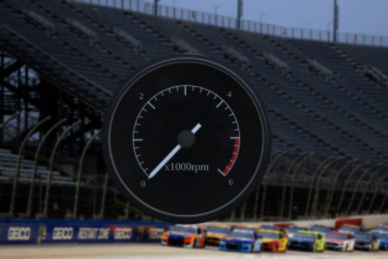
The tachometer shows {"value": 0, "unit": "rpm"}
